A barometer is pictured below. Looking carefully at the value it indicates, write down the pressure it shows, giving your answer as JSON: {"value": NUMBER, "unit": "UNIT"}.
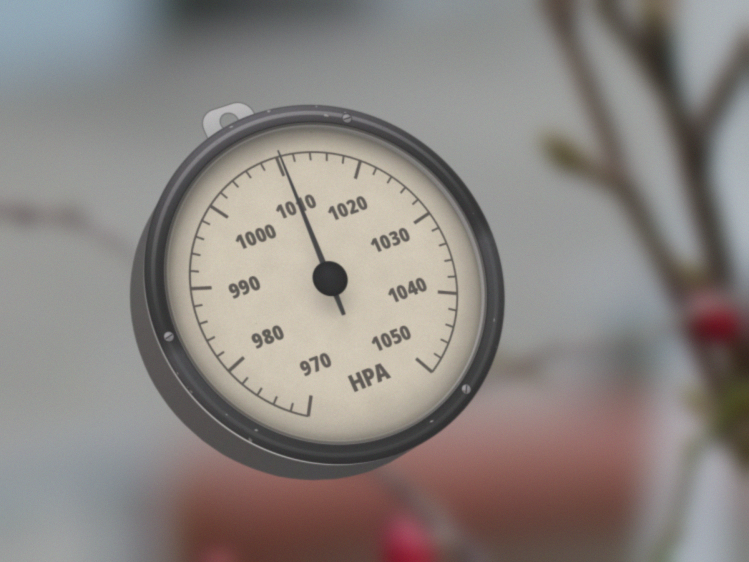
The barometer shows {"value": 1010, "unit": "hPa"}
